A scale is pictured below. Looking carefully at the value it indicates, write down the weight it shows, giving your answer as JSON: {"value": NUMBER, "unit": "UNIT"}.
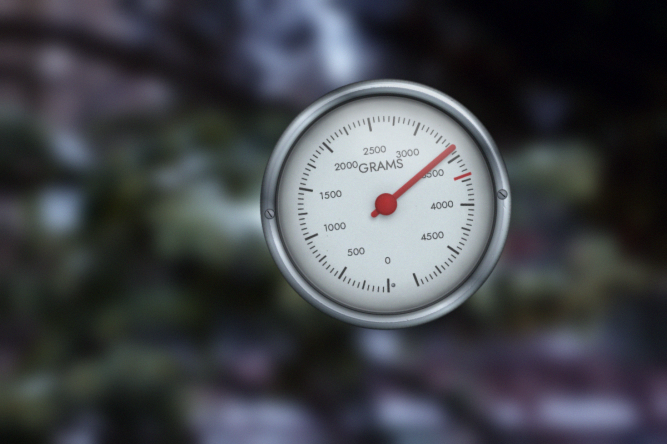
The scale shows {"value": 3400, "unit": "g"}
